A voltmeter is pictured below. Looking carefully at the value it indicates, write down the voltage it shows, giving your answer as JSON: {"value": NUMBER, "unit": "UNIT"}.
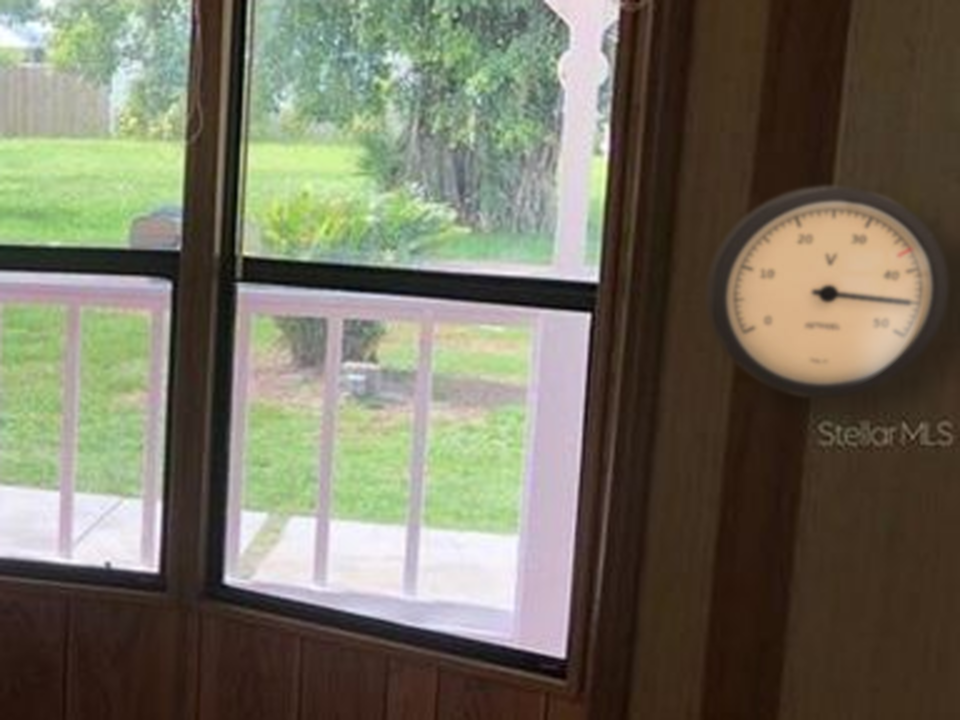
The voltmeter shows {"value": 45, "unit": "V"}
